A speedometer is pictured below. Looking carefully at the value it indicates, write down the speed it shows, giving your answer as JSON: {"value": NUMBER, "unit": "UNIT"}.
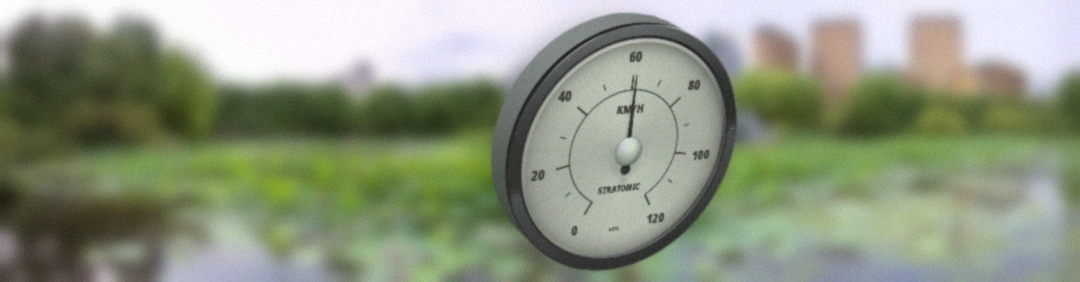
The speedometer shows {"value": 60, "unit": "km/h"}
